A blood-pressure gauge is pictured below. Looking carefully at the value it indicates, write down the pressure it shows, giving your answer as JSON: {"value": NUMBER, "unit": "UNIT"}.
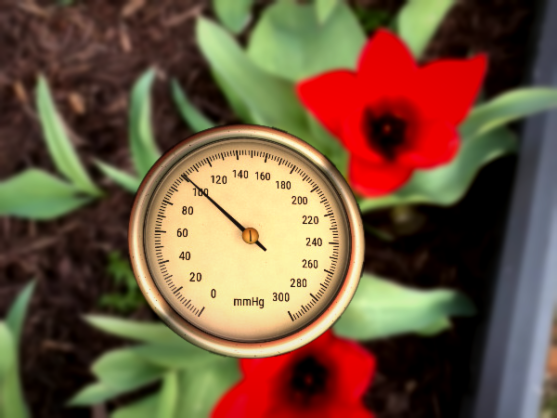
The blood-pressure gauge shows {"value": 100, "unit": "mmHg"}
